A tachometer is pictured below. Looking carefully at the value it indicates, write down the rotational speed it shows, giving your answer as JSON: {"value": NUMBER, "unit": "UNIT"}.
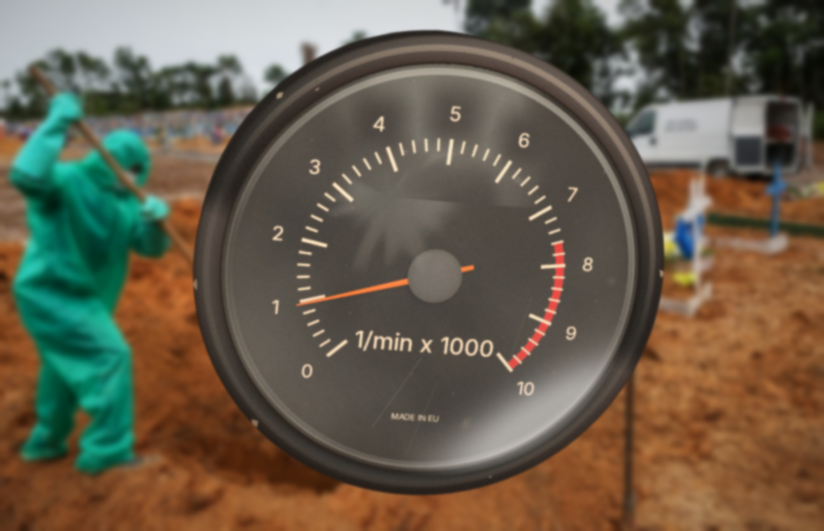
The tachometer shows {"value": 1000, "unit": "rpm"}
